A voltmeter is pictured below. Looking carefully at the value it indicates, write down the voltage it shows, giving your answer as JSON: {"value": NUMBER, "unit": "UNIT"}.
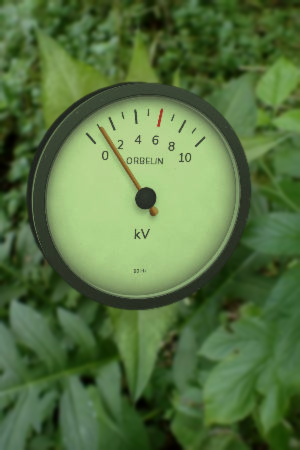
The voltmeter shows {"value": 1, "unit": "kV"}
